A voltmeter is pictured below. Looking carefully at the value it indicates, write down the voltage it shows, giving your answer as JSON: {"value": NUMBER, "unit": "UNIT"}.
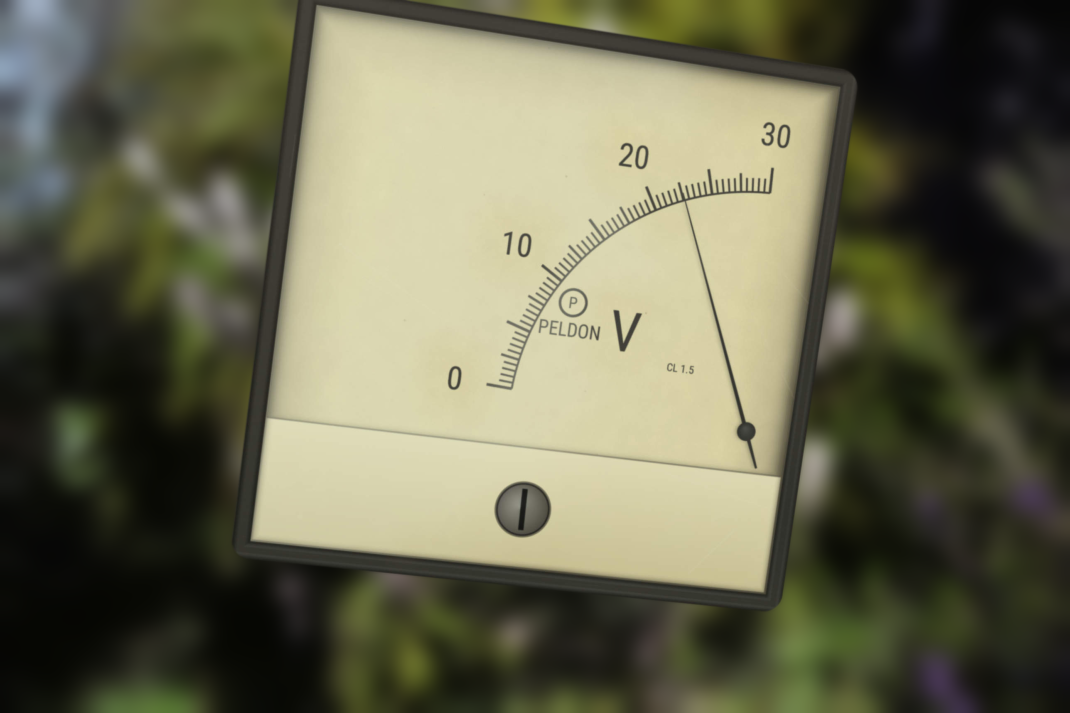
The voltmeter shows {"value": 22.5, "unit": "V"}
